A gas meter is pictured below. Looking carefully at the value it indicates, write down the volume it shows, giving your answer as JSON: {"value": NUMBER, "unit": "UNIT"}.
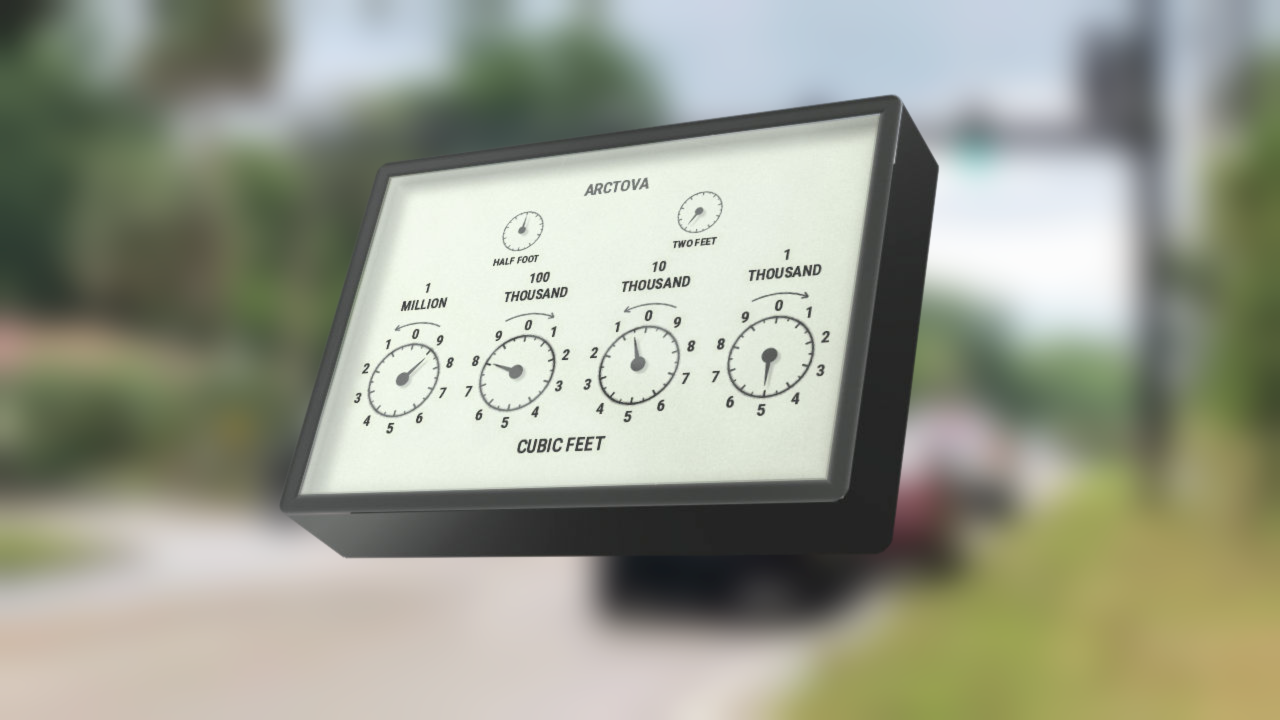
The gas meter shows {"value": 880500, "unit": "ft³"}
